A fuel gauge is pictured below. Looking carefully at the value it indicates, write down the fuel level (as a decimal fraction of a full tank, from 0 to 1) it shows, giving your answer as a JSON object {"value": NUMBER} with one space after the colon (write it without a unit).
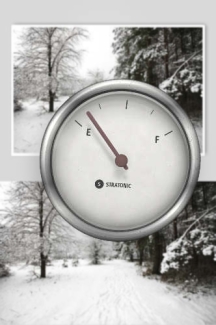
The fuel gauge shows {"value": 0.125}
